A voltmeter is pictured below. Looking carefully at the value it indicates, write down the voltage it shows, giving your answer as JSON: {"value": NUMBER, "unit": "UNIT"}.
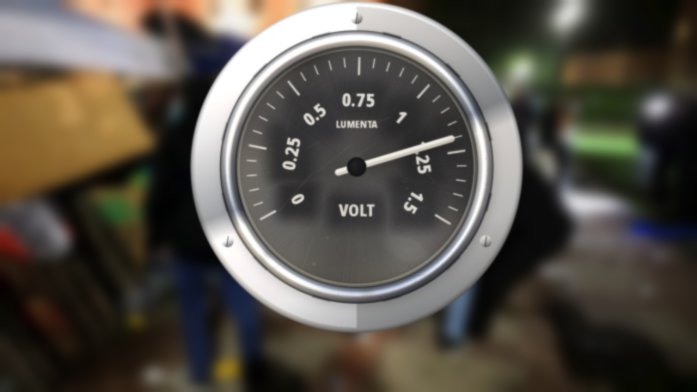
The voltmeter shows {"value": 1.2, "unit": "V"}
